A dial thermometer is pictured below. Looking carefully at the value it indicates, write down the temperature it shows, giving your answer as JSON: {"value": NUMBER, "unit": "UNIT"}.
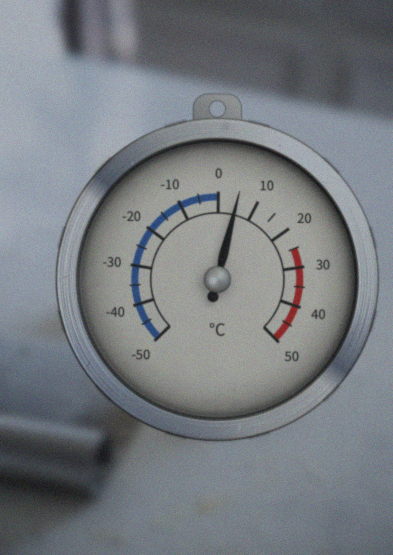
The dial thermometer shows {"value": 5, "unit": "°C"}
